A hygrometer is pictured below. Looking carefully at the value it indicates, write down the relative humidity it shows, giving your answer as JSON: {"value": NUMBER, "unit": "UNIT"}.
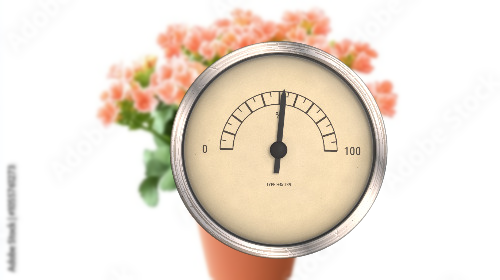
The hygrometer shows {"value": 52.5, "unit": "%"}
